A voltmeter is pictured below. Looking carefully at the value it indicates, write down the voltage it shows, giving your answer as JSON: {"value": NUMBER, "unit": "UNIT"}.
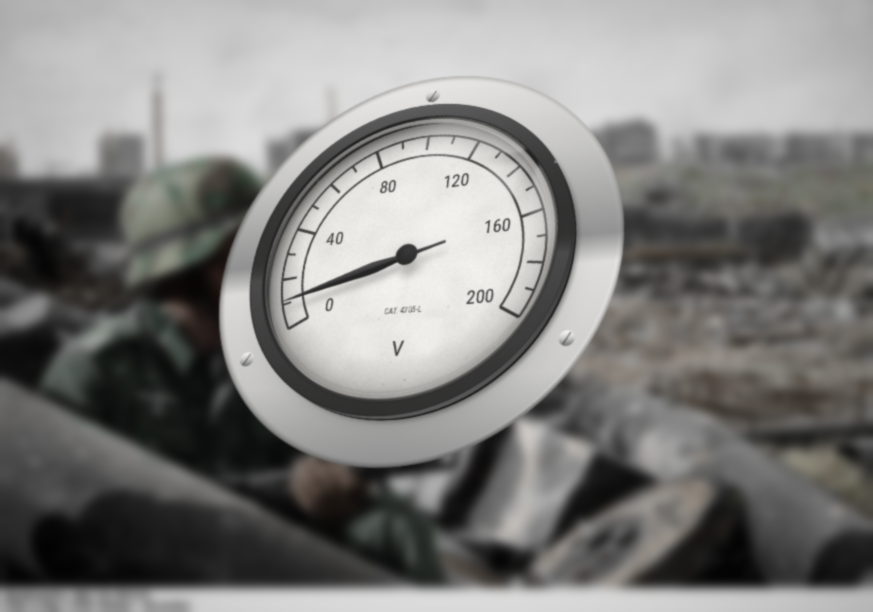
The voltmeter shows {"value": 10, "unit": "V"}
